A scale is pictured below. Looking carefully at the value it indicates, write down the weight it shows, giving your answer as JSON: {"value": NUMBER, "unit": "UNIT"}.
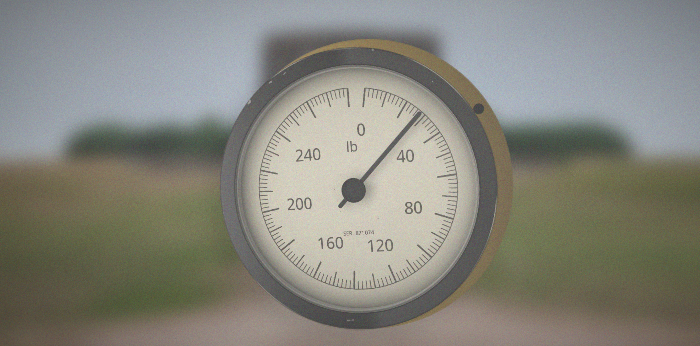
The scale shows {"value": 28, "unit": "lb"}
